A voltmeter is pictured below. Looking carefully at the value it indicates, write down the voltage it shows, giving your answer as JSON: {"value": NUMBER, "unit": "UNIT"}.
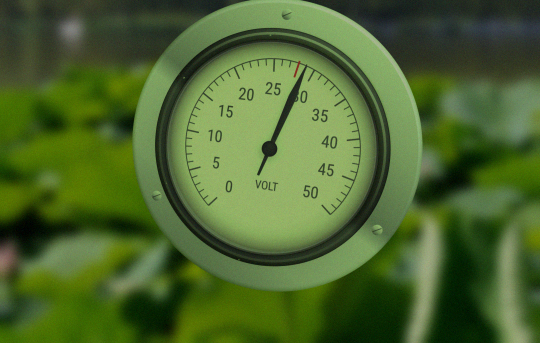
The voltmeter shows {"value": 29, "unit": "V"}
